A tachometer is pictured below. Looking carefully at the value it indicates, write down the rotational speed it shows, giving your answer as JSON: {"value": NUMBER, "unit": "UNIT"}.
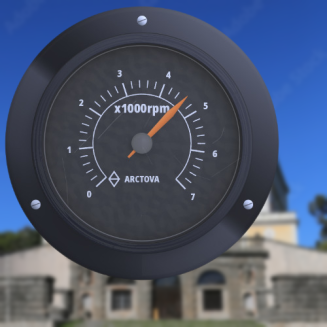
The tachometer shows {"value": 4600, "unit": "rpm"}
